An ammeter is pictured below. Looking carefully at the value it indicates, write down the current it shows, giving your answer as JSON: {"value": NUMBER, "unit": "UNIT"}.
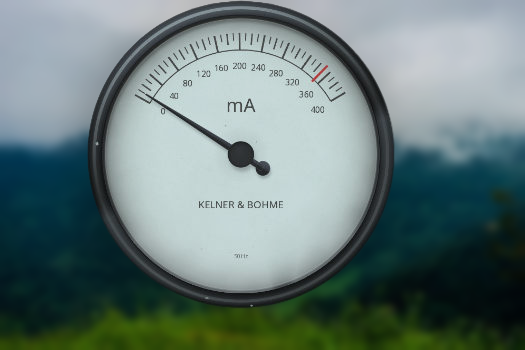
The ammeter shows {"value": 10, "unit": "mA"}
